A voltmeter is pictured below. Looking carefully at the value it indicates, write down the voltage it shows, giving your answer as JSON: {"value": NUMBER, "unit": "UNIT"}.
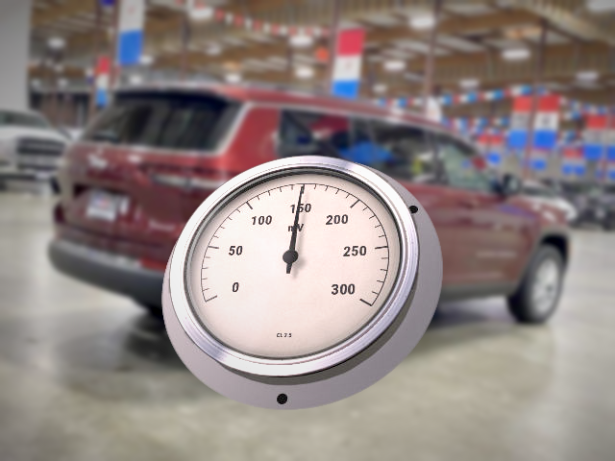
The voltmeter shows {"value": 150, "unit": "mV"}
